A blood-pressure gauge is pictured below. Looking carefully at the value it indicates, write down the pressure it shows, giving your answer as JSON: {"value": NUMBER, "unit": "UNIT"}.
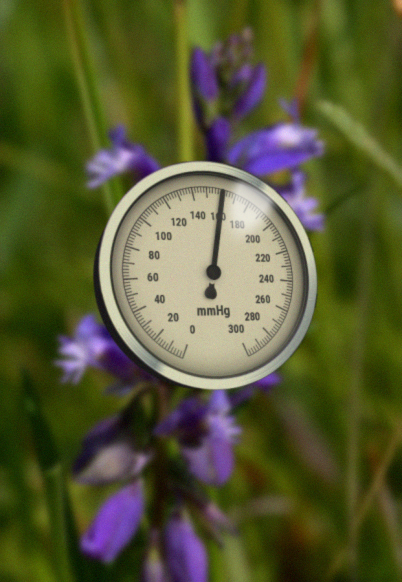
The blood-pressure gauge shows {"value": 160, "unit": "mmHg"}
